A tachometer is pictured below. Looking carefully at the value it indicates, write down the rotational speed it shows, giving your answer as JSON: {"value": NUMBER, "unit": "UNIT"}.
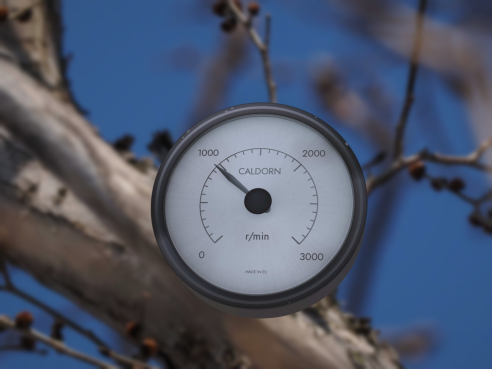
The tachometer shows {"value": 950, "unit": "rpm"}
